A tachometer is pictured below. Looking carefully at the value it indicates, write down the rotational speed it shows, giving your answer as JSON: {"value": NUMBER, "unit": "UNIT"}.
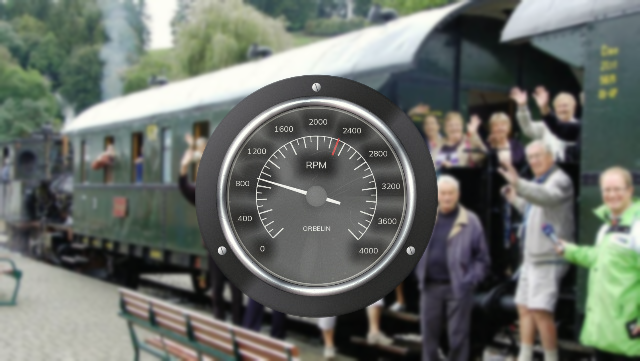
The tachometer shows {"value": 900, "unit": "rpm"}
